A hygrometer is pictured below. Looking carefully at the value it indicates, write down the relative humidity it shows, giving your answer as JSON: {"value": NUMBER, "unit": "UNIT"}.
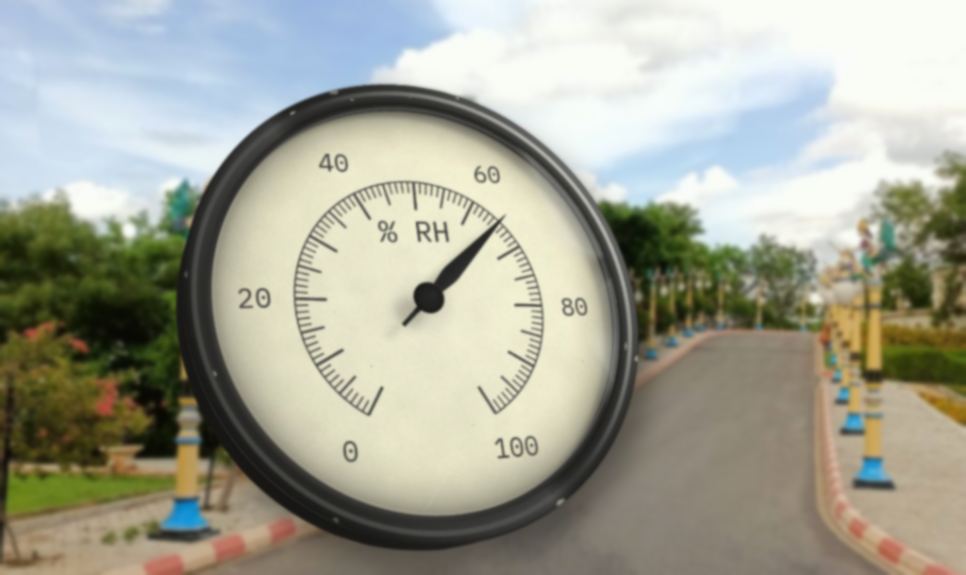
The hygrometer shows {"value": 65, "unit": "%"}
